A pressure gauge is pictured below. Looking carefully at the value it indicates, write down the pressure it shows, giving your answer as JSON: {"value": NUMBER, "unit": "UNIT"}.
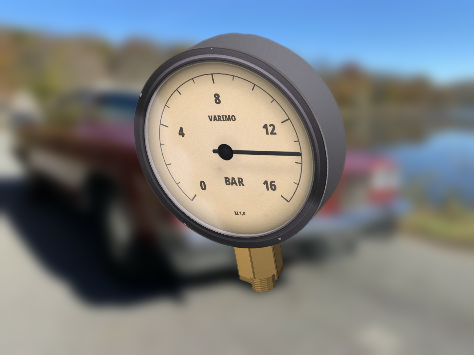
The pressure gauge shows {"value": 13.5, "unit": "bar"}
